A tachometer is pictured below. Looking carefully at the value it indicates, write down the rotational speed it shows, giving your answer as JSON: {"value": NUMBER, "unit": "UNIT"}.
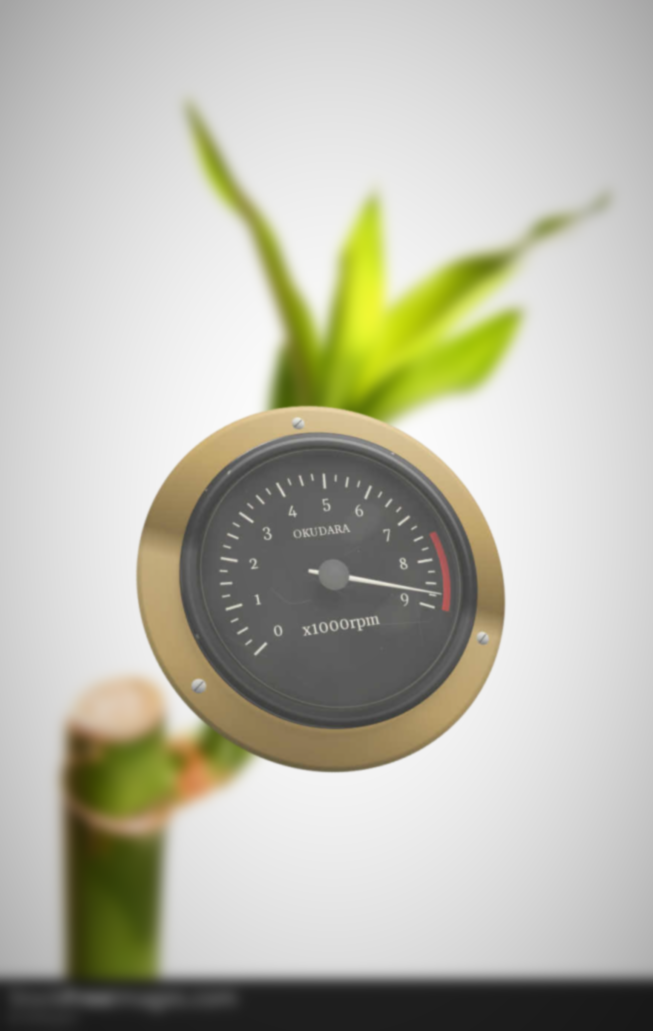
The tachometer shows {"value": 8750, "unit": "rpm"}
